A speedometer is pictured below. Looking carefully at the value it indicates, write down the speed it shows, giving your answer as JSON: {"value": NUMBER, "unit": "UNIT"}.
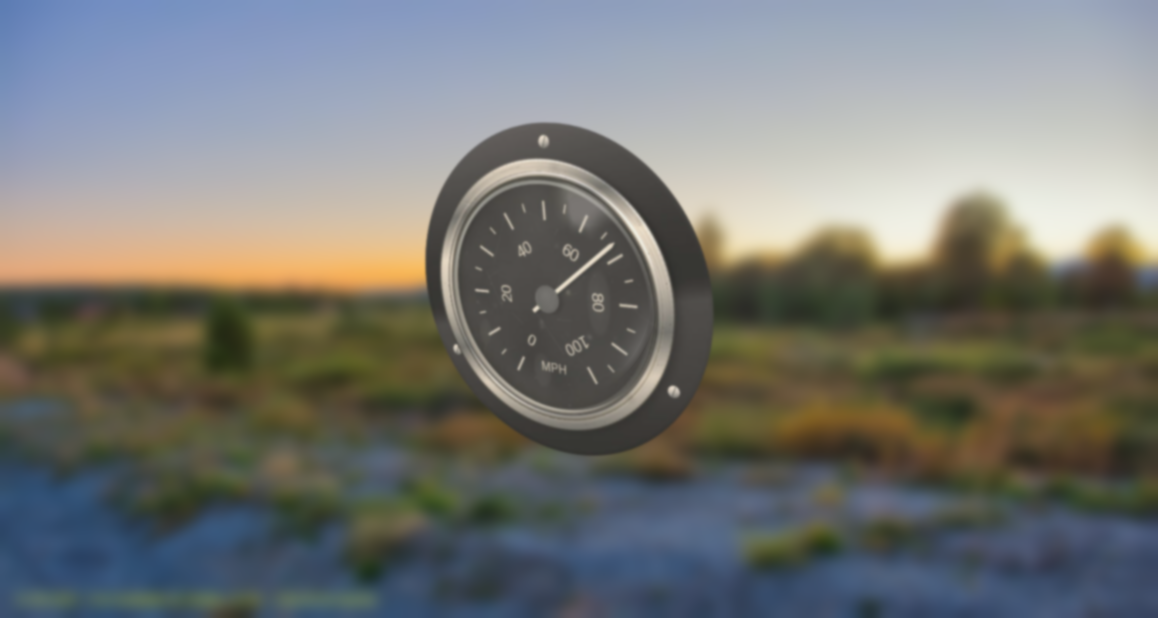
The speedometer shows {"value": 67.5, "unit": "mph"}
